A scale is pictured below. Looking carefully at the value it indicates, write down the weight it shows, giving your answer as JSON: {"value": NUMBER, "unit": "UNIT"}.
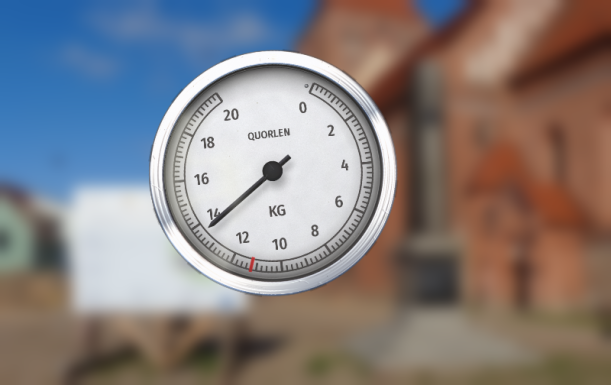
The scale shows {"value": 13.6, "unit": "kg"}
